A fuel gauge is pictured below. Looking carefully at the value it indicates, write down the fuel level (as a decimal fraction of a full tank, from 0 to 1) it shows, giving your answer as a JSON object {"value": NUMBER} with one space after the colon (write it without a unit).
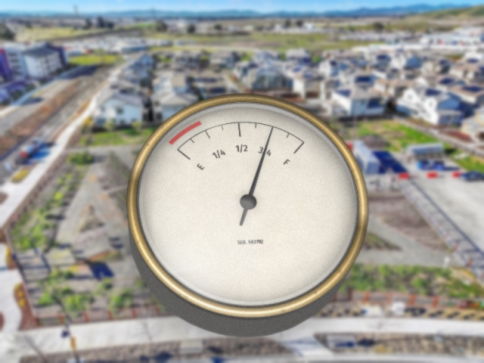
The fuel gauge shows {"value": 0.75}
